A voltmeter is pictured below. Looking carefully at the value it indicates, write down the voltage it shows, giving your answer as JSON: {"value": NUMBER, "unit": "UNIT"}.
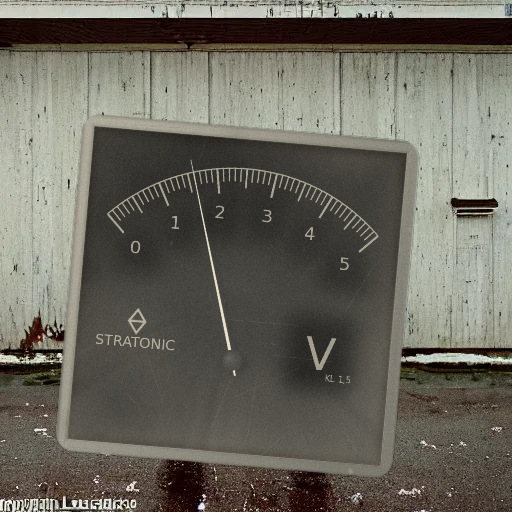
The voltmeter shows {"value": 1.6, "unit": "V"}
